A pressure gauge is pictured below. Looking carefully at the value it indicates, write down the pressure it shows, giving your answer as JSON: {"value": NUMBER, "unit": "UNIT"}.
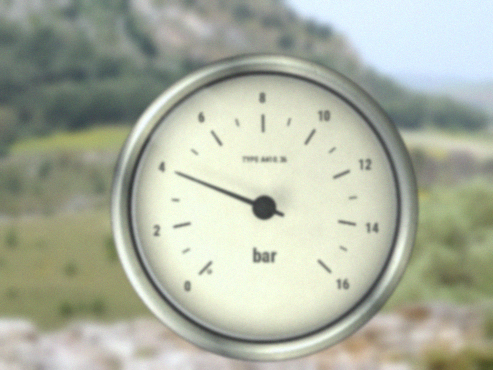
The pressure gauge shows {"value": 4, "unit": "bar"}
